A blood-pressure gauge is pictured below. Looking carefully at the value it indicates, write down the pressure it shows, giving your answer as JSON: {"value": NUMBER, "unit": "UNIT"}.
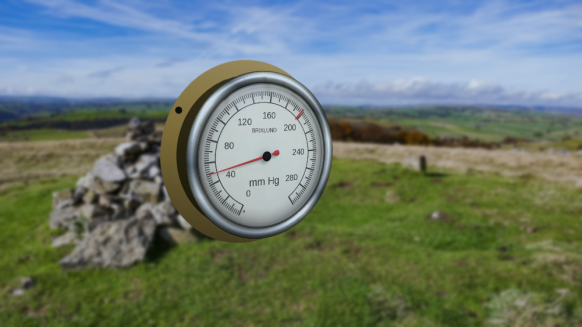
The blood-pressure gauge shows {"value": 50, "unit": "mmHg"}
